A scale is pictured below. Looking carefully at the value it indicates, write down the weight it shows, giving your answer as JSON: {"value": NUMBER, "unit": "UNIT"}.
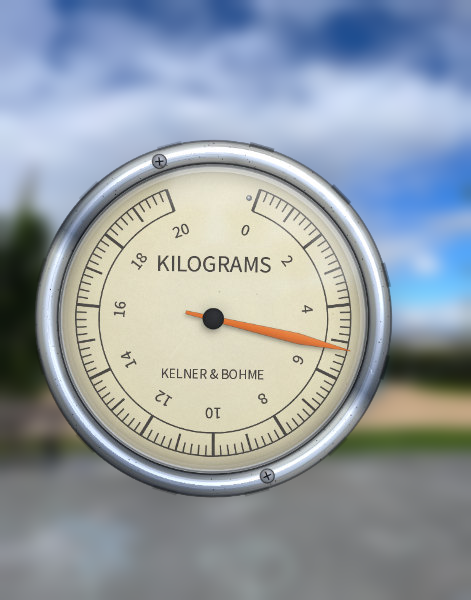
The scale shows {"value": 5.2, "unit": "kg"}
